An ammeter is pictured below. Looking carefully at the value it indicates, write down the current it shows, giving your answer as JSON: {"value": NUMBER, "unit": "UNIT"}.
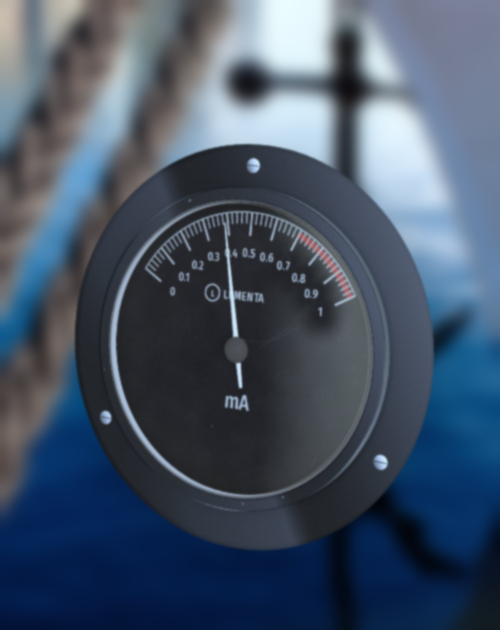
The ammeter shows {"value": 0.4, "unit": "mA"}
